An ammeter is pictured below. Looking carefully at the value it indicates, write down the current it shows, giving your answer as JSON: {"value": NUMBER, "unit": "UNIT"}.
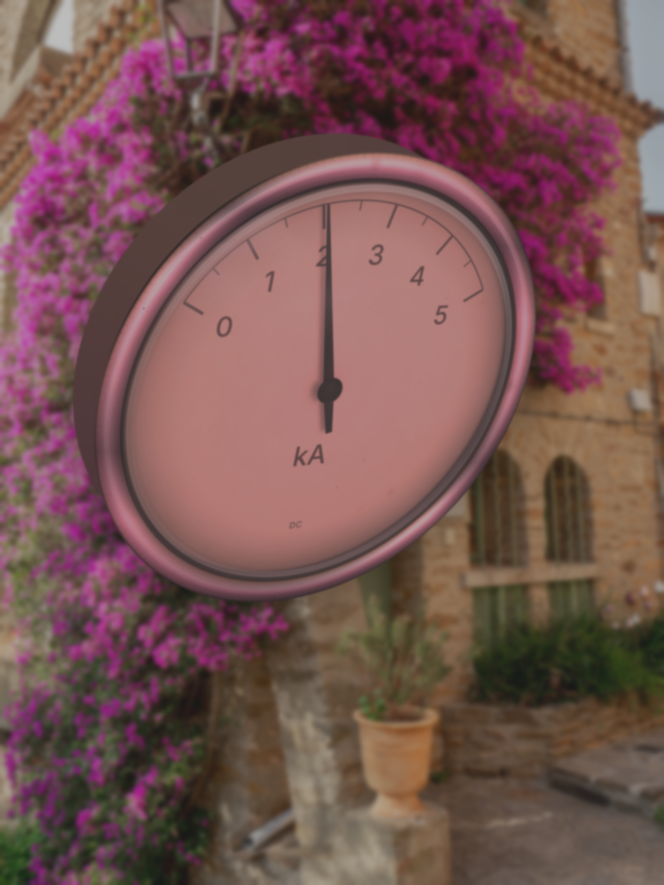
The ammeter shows {"value": 2, "unit": "kA"}
